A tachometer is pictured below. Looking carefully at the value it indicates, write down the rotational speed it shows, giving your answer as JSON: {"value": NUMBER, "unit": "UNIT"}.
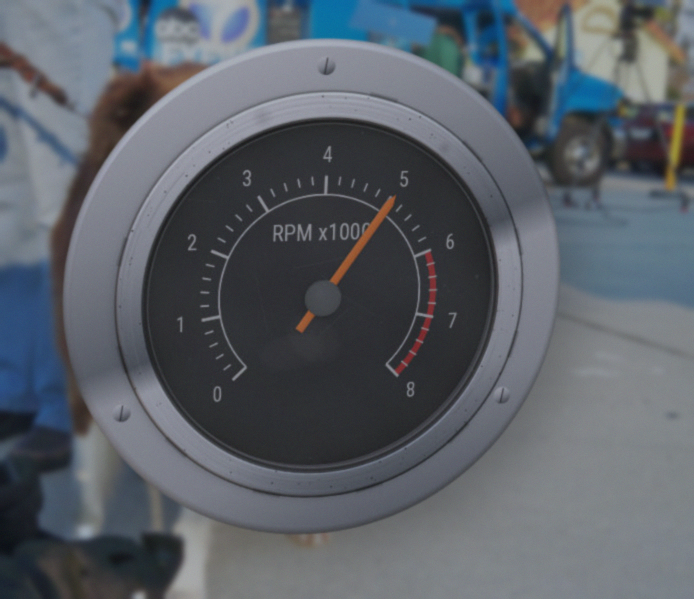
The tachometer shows {"value": 5000, "unit": "rpm"}
